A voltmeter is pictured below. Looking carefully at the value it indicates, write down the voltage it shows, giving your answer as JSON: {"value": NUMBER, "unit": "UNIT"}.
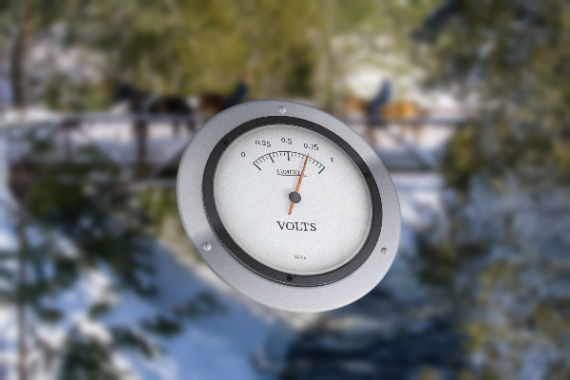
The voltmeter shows {"value": 0.75, "unit": "V"}
